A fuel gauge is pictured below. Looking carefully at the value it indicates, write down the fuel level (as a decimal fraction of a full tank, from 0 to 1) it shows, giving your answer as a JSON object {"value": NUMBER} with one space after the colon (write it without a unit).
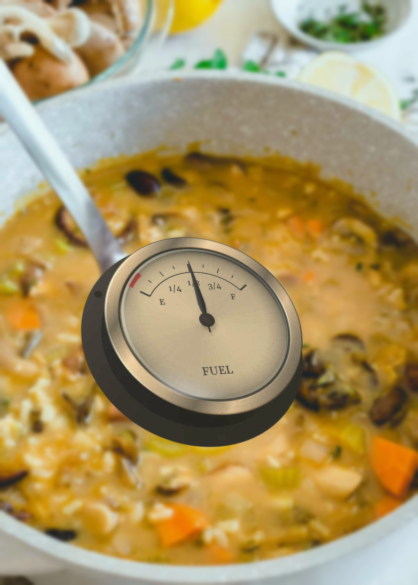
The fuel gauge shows {"value": 0.5}
